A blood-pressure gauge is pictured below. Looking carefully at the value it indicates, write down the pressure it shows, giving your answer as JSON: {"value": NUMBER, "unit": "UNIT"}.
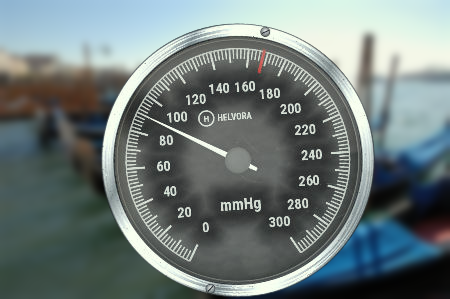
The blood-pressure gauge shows {"value": 90, "unit": "mmHg"}
